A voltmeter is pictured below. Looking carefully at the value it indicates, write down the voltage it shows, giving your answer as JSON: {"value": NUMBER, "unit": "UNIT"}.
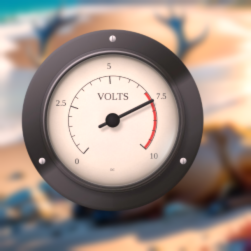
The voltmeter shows {"value": 7.5, "unit": "V"}
